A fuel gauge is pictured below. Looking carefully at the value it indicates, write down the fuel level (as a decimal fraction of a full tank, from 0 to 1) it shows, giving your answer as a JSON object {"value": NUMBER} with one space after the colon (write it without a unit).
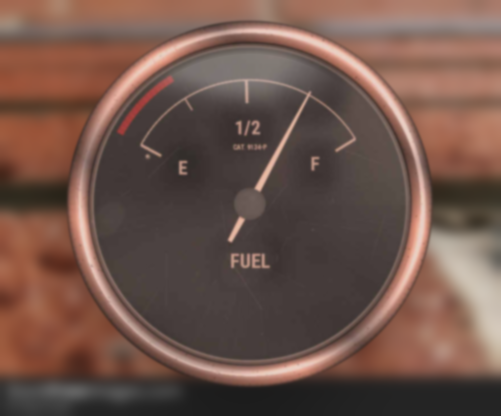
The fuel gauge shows {"value": 0.75}
